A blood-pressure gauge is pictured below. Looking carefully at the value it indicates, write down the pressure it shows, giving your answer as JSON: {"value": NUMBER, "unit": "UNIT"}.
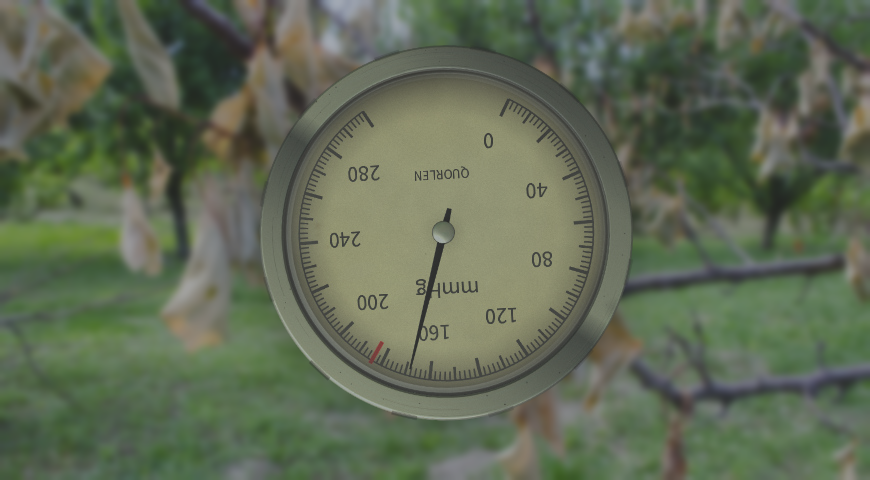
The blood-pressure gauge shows {"value": 168, "unit": "mmHg"}
